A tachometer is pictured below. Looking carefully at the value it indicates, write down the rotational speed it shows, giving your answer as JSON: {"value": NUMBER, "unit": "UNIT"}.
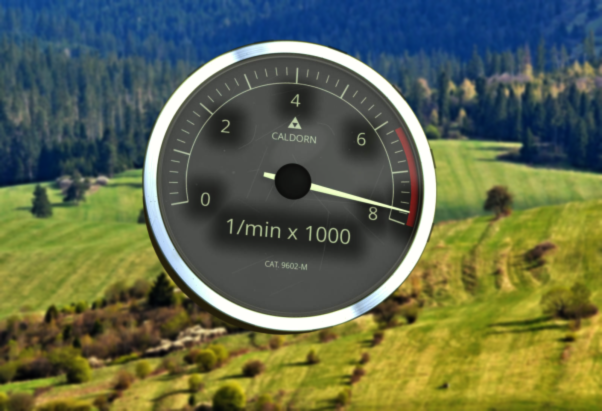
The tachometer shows {"value": 7800, "unit": "rpm"}
